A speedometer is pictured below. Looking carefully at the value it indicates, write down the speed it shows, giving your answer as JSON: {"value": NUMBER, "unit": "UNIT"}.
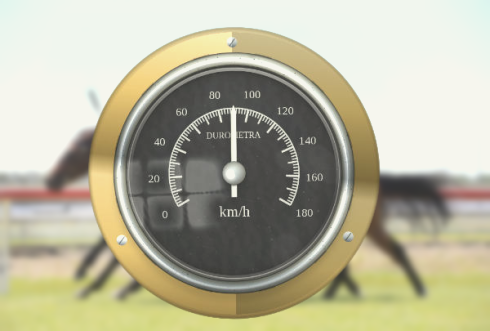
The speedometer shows {"value": 90, "unit": "km/h"}
